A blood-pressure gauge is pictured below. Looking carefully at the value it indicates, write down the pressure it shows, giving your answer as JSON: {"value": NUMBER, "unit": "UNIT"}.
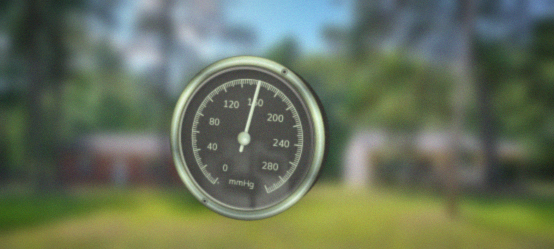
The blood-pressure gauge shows {"value": 160, "unit": "mmHg"}
